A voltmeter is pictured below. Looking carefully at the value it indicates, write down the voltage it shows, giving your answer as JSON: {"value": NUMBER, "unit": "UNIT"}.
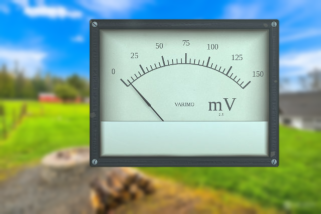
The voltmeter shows {"value": 5, "unit": "mV"}
